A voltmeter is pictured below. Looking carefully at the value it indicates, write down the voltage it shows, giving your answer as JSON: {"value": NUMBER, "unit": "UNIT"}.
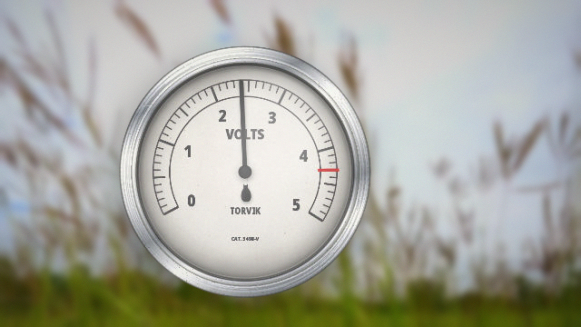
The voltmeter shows {"value": 2.4, "unit": "V"}
